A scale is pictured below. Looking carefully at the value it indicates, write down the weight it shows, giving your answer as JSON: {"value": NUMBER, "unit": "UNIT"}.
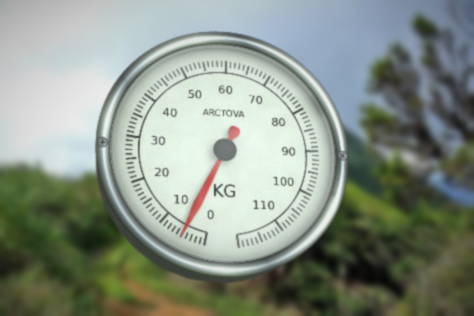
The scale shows {"value": 5, "unit": "kg"}
